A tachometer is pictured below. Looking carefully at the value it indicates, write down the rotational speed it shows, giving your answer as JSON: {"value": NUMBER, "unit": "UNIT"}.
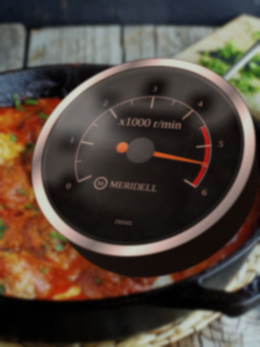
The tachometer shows {"value": 5500, "unit": "rpm"}
